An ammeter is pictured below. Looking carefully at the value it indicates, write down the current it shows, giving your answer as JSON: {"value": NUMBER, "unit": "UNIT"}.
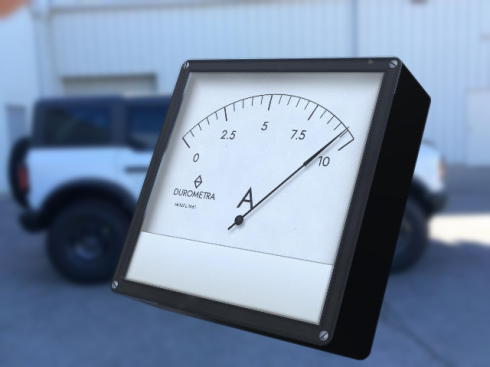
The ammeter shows {"value": 9.5, "unit": "A"}
